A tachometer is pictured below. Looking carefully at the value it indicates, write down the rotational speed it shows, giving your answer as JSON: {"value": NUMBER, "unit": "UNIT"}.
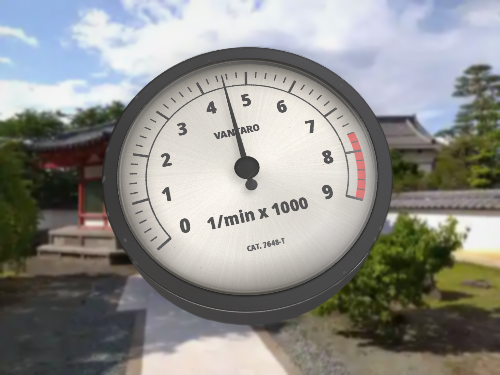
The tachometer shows {"value": 4500, "unit": "rpm"}
